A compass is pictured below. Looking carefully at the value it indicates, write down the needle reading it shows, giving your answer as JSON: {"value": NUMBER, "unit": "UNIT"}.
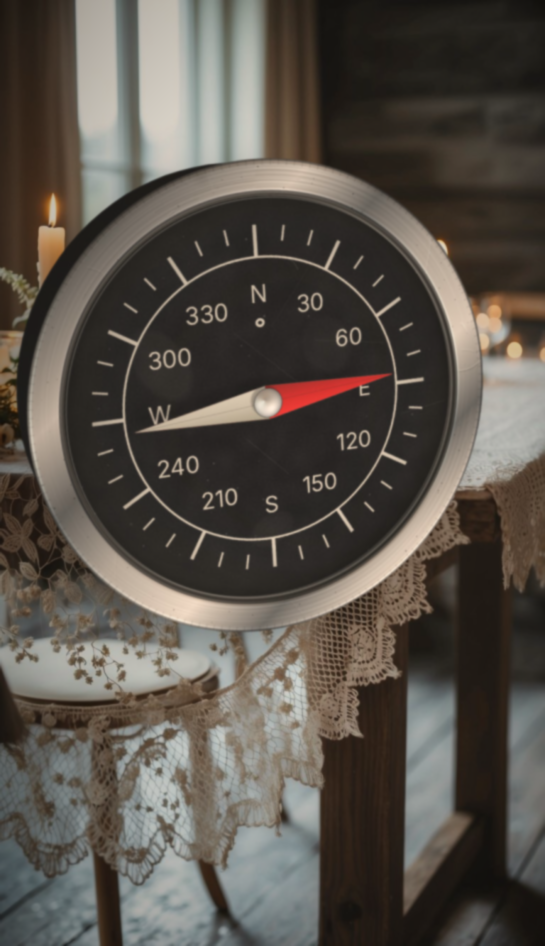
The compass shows {"value": 85, "unit": "°"}
